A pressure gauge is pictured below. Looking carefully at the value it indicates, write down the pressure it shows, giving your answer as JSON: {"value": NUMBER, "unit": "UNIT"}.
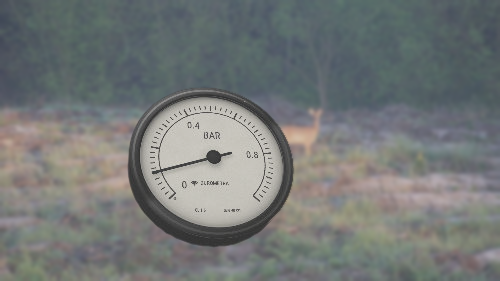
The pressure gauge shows {"value": 0.1, "unit": "bar"}
